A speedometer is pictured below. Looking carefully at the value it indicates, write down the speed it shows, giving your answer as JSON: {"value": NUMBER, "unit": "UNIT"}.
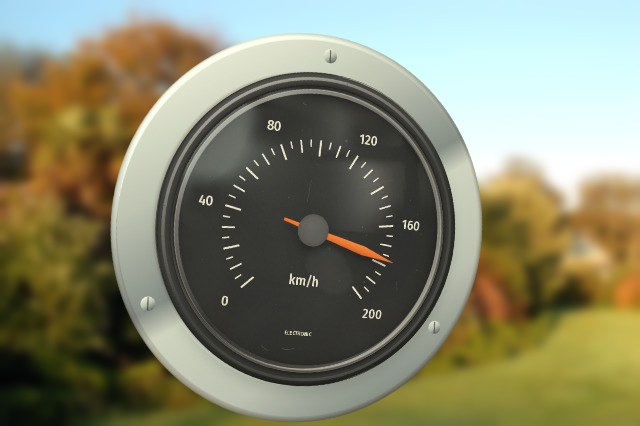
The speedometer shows {"value": 177.5, "unit": "km/h"}
